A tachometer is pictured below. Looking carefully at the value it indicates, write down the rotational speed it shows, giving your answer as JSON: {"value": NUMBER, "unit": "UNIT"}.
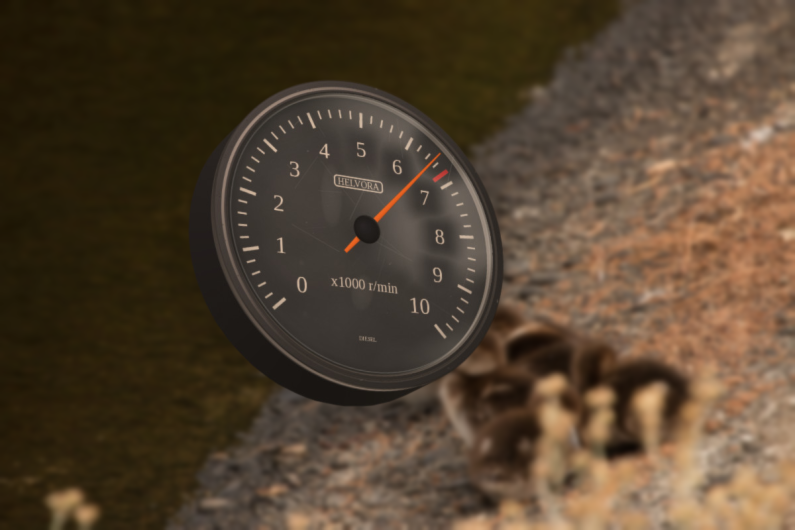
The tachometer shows {"value": 6500, "unit": "rpm"}
